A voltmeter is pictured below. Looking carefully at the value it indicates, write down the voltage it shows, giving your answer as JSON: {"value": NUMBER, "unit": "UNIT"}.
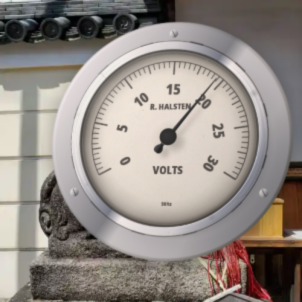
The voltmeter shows {"value": 19.5, "unit": "V"}
